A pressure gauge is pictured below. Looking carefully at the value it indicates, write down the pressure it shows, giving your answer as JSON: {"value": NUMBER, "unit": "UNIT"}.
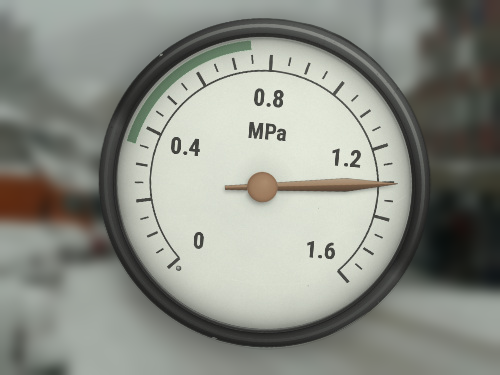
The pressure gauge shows {"value": 1.3, "unit": "MPa"}
